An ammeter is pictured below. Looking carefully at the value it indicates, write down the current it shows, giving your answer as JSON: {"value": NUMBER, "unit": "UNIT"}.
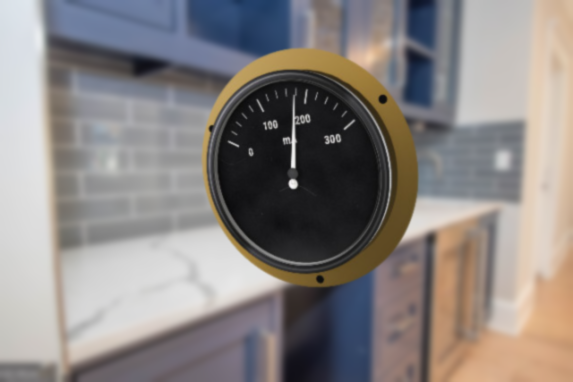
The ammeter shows {"value": 180, "unit": "mA"}
